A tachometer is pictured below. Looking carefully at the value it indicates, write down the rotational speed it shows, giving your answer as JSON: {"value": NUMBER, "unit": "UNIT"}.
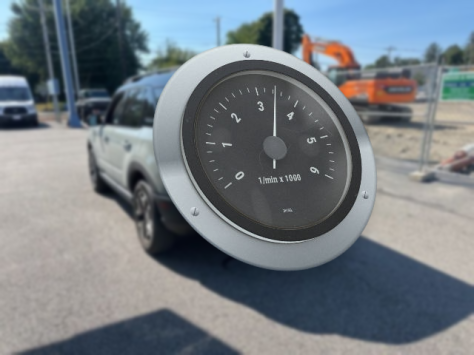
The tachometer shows {"value": 3400, "unit": "rpm"}
